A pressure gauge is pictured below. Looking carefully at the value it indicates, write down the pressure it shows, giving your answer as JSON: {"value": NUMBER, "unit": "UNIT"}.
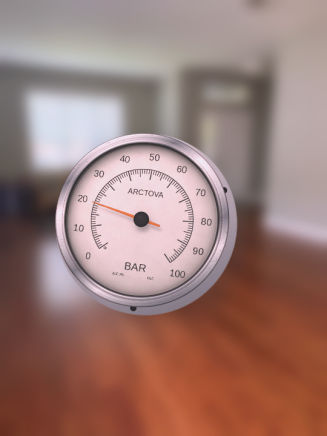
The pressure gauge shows {"value": 20, "unit": "bar"}
